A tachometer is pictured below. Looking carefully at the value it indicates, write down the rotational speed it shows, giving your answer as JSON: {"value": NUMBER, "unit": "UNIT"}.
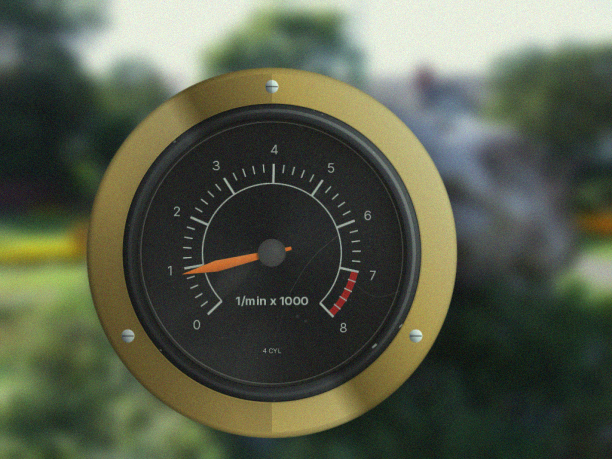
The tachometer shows {"value": 900, "unit": "rpm"}
